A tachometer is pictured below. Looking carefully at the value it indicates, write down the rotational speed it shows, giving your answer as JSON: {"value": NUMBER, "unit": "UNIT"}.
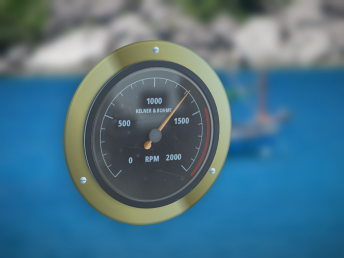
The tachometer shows {"value": 1300, "unit": "rpm"}
